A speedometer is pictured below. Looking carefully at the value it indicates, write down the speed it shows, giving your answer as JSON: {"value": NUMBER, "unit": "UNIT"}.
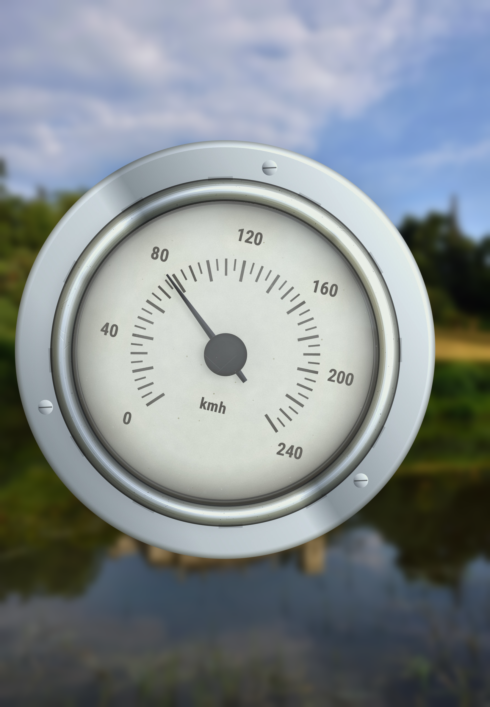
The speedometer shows {"value": 77.5, "unit": "km/h"}
